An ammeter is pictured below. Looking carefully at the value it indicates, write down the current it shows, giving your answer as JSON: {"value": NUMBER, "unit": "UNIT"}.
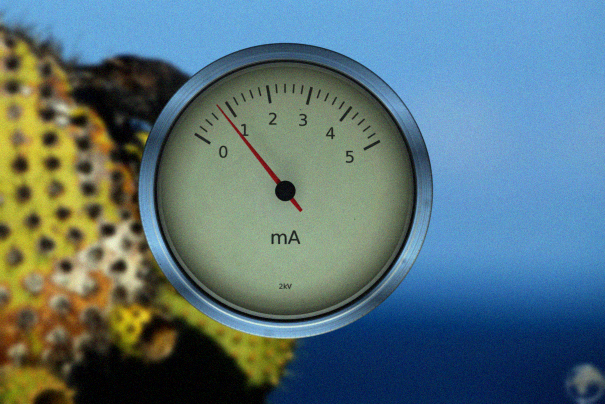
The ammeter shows {"value": 0.8, "unit": "mA"}
